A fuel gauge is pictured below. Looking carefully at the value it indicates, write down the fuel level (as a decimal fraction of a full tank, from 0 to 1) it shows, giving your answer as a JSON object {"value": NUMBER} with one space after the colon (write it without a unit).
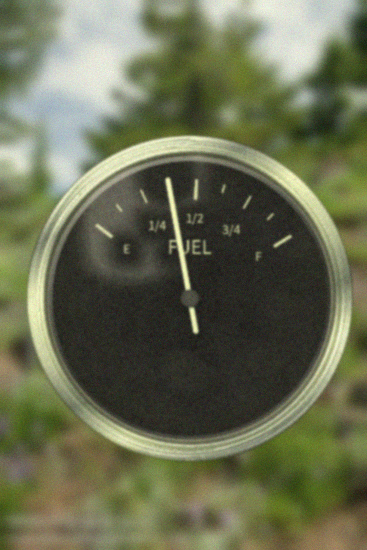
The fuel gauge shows {"value": 0.375}
